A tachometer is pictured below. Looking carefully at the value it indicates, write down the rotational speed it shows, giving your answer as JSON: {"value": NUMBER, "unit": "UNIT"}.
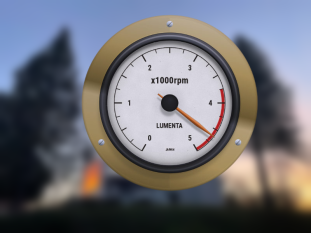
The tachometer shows {"value": 4625, "unit": "rpm"}
